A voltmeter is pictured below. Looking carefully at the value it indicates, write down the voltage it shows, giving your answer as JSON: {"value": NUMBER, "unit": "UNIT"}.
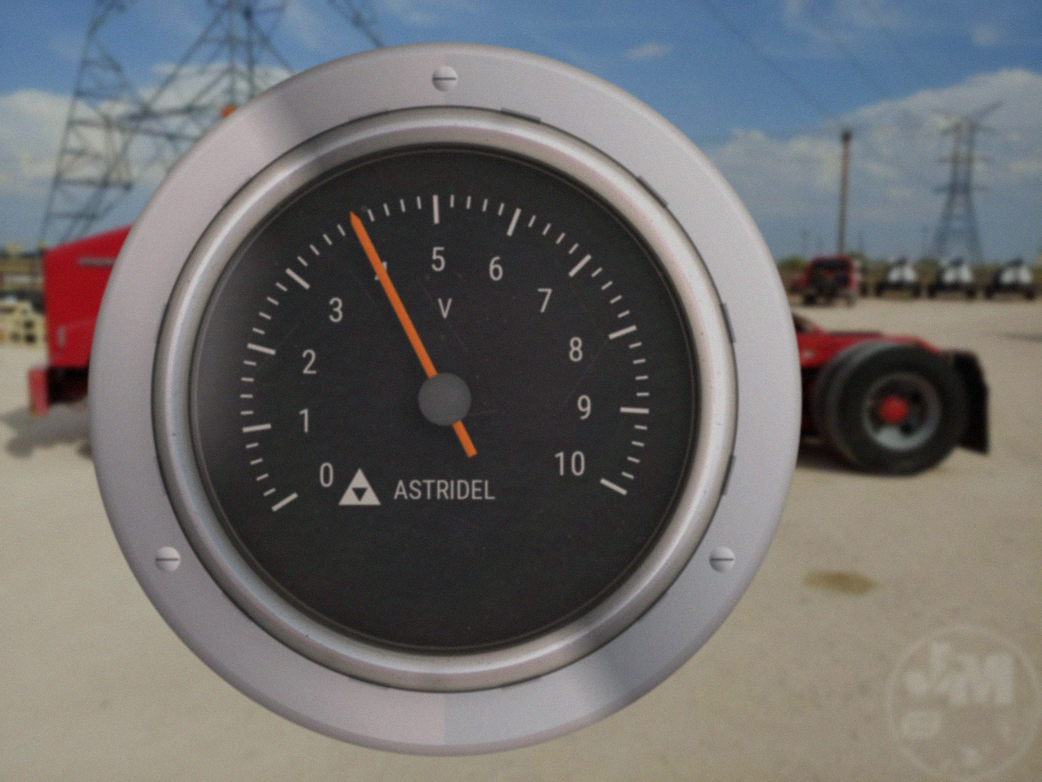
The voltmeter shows {"value": 4, "unit": "V"}
